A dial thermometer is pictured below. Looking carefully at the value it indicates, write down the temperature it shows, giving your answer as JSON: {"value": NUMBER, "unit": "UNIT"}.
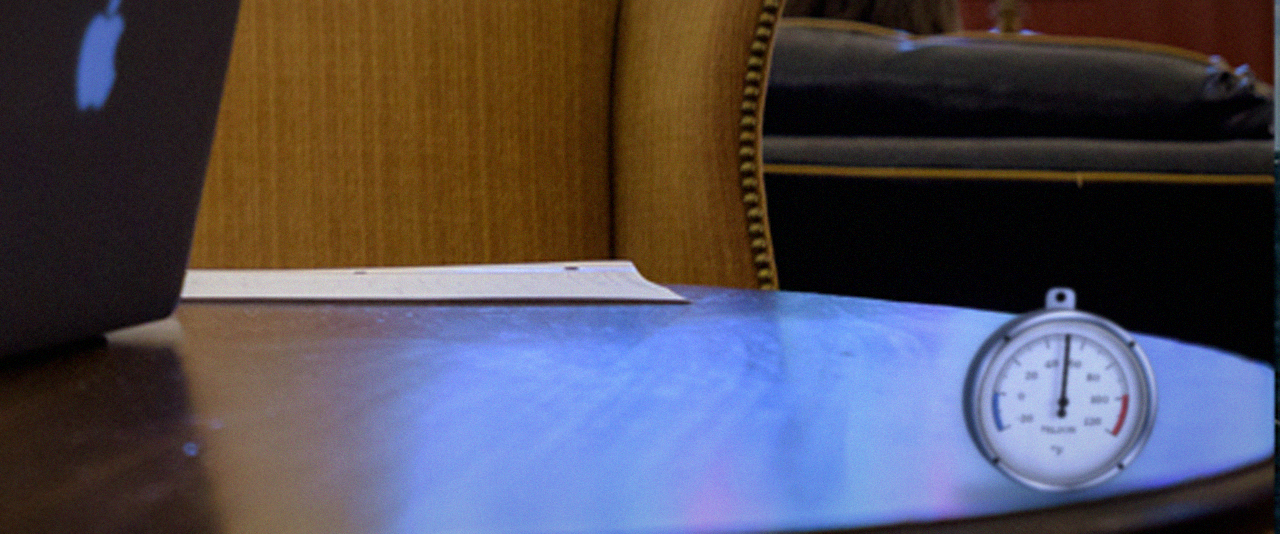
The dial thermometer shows {"value": 50, "unit": "°F"}
